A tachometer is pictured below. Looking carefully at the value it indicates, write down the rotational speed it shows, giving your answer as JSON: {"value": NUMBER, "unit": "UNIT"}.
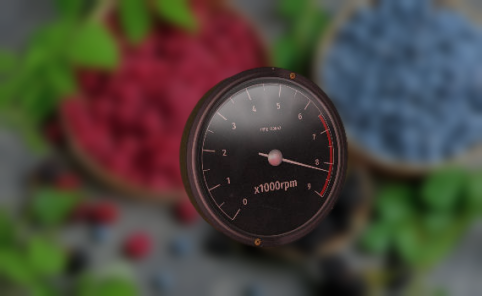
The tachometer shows {"value": 8250, "unit": "rpm"}
